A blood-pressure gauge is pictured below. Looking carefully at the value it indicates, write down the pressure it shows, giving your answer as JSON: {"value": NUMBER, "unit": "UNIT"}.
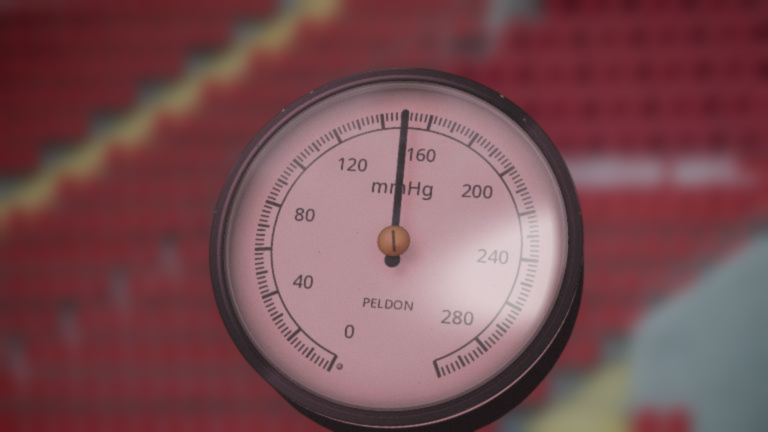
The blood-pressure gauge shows {"value": 150, "unit": "mmHg"}
